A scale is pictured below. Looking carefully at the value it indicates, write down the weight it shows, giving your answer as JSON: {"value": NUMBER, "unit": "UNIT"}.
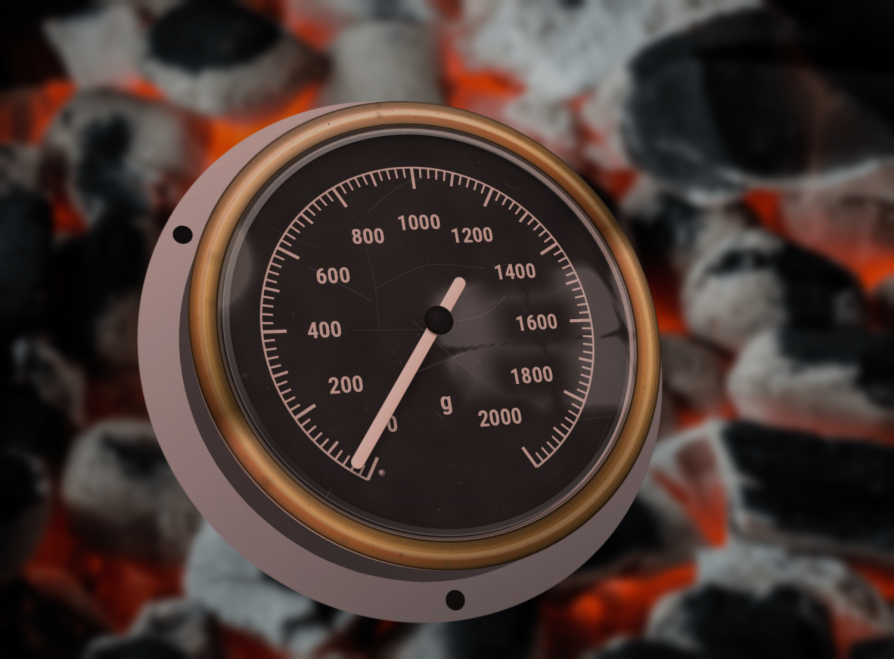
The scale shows {"value": 40, "unit": "g"}
